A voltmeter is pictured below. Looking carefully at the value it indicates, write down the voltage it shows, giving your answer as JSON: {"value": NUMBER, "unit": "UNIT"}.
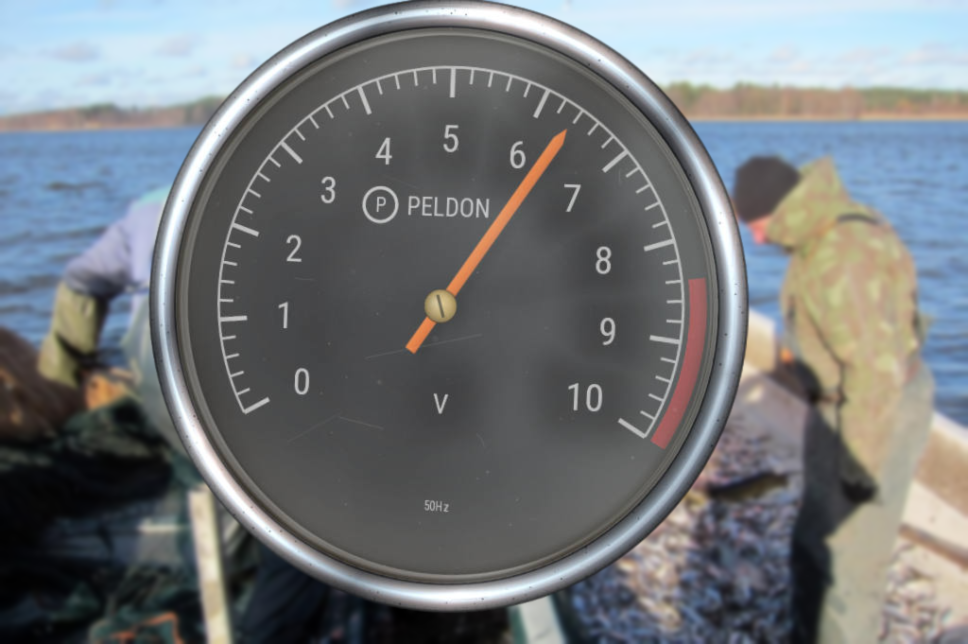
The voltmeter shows {"value": 6.4, "unit": "V"}
